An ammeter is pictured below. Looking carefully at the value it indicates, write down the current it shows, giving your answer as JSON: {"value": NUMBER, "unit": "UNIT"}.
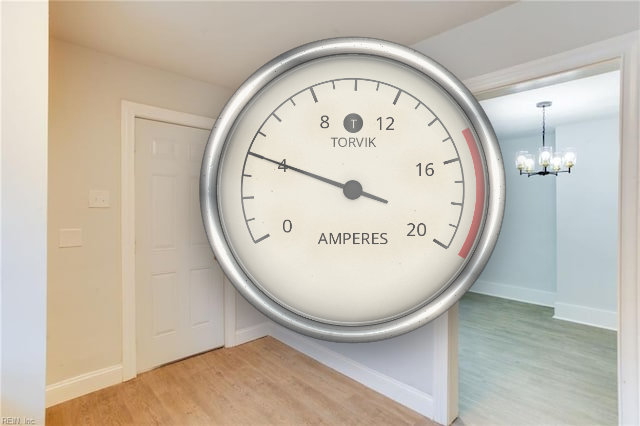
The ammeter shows {"value": 4, "unit": "A"}
